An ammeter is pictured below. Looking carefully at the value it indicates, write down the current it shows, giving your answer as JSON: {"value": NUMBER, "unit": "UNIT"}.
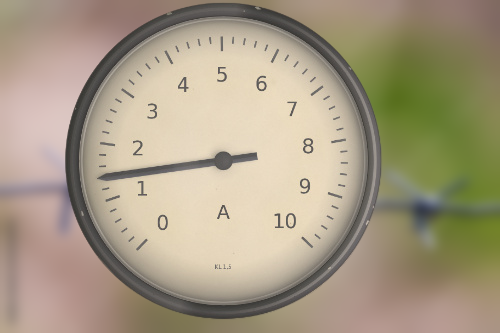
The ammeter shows {"value": 1.4, "unit": "A"}
